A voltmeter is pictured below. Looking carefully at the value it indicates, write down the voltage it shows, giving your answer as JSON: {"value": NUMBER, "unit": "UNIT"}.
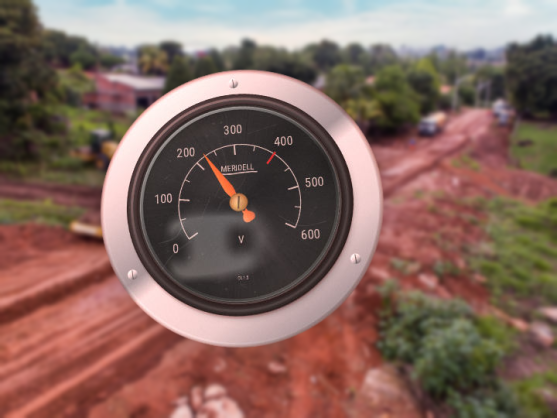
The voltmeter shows {"value": 225, "unit": "V"}
